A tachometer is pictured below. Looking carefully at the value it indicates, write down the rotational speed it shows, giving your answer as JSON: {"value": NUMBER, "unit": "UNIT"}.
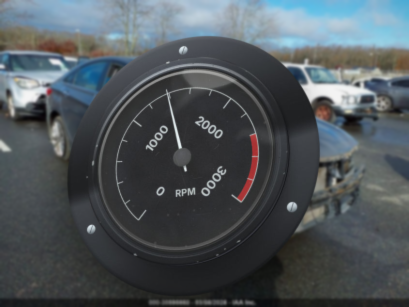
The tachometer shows {"value": 1400, "unit": "rpm"}
